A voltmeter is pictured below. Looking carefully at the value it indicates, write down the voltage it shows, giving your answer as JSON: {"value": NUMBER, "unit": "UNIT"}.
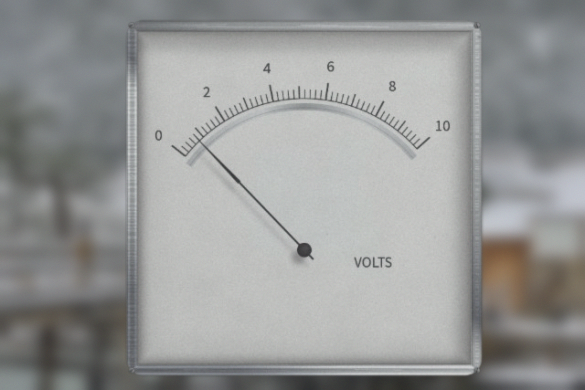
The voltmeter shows {"value": 0.8, "unit": "V"}
